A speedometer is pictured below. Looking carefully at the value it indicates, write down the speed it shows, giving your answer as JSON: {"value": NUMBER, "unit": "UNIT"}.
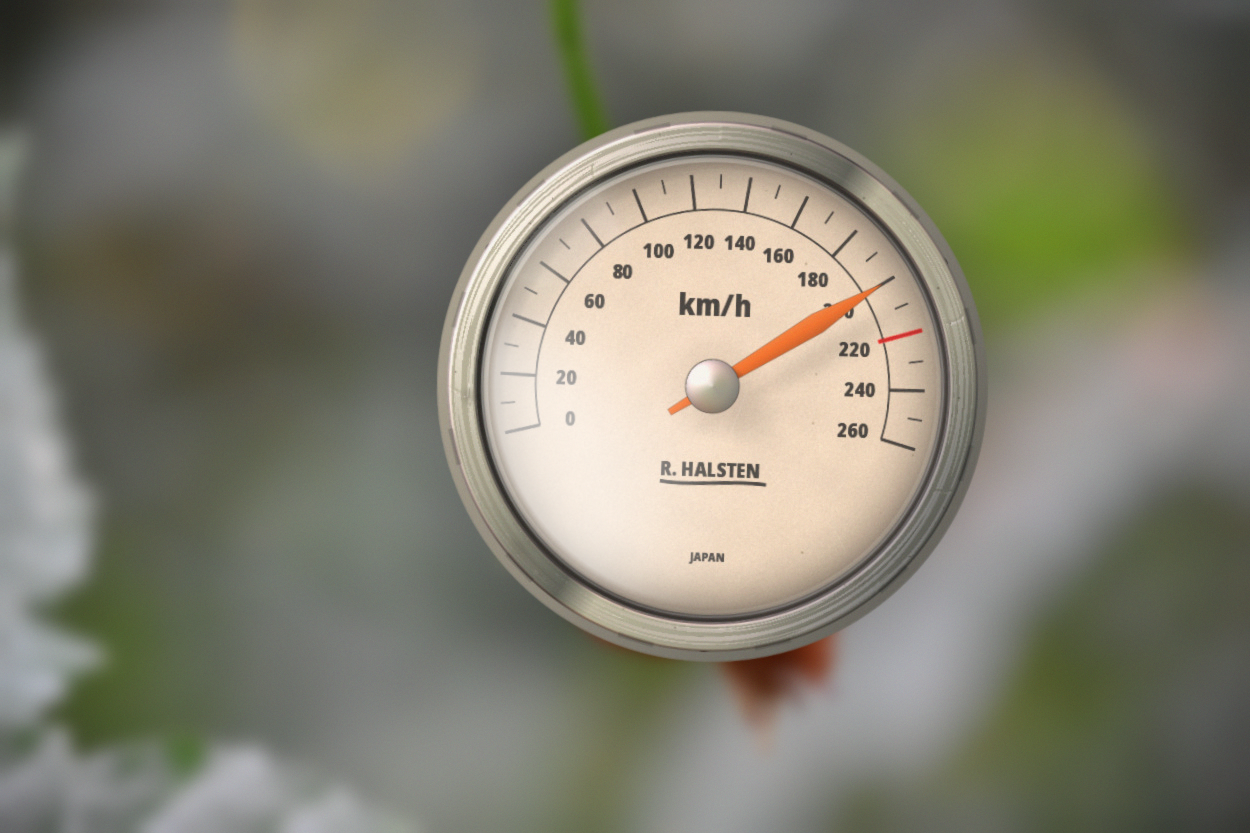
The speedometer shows {"value": 200, "unit": "km/h"}
